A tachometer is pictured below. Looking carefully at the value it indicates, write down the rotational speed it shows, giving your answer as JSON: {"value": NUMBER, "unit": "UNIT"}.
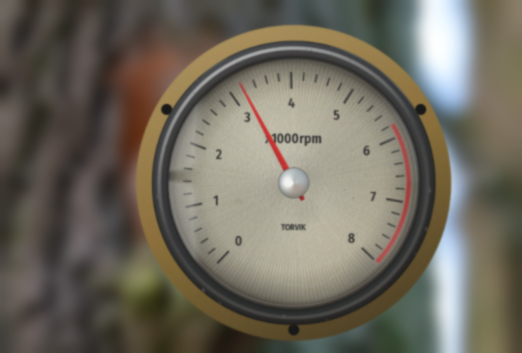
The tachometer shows {"value": 3200, "unit": "rpm"}
